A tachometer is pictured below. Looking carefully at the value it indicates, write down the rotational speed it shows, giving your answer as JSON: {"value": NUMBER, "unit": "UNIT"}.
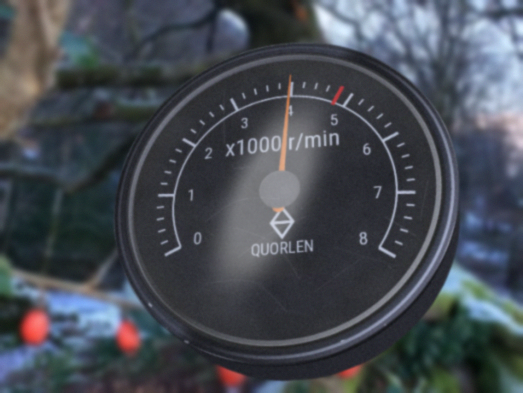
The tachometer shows {"value": 4000, "unit": "rpm"}
